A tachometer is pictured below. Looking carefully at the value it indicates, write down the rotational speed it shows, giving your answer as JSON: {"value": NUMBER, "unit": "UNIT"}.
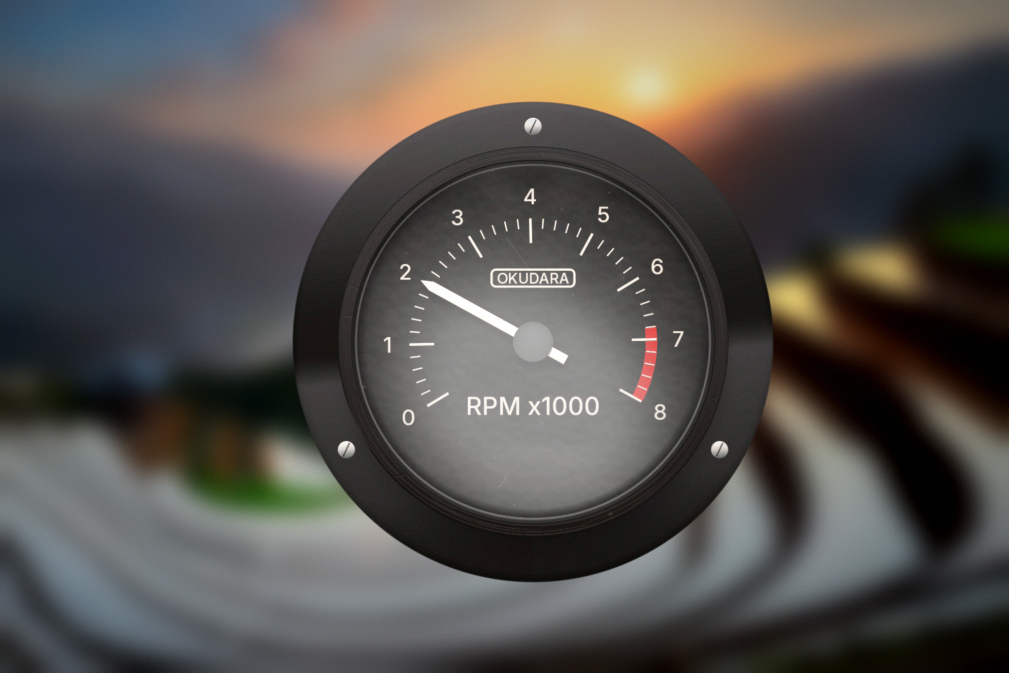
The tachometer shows {"value": 2000, "unit": "rpm"}
